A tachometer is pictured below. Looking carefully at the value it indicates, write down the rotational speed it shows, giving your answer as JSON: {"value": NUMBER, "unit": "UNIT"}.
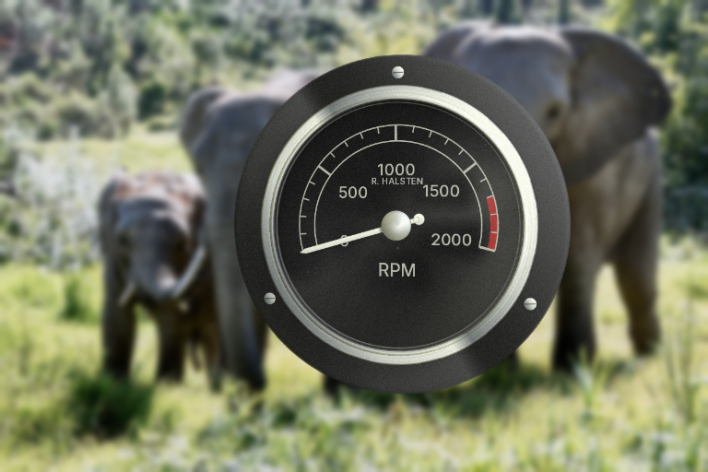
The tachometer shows {"value": 0, "unit": "rpm"}
